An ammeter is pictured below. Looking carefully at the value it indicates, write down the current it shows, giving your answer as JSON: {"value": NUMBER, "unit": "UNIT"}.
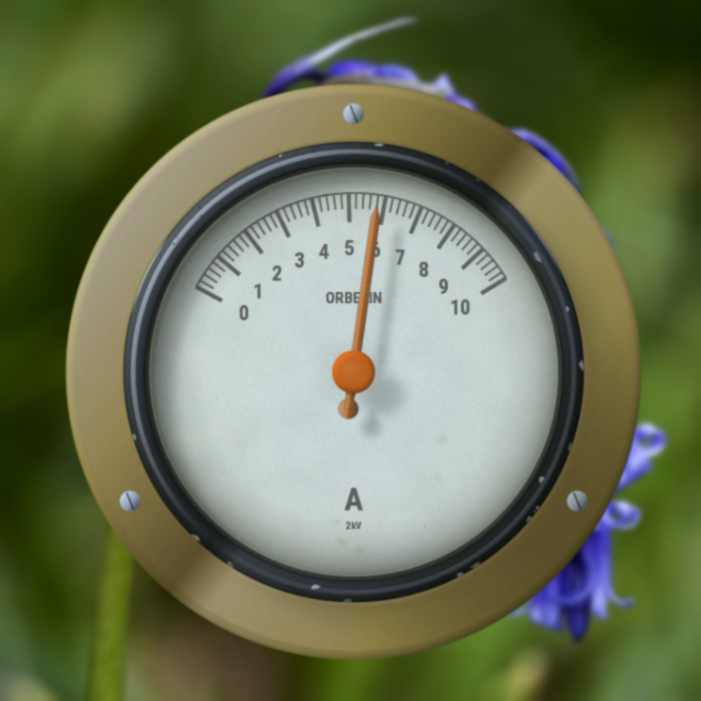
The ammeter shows {"value": 5.8, "unit": "A"}
